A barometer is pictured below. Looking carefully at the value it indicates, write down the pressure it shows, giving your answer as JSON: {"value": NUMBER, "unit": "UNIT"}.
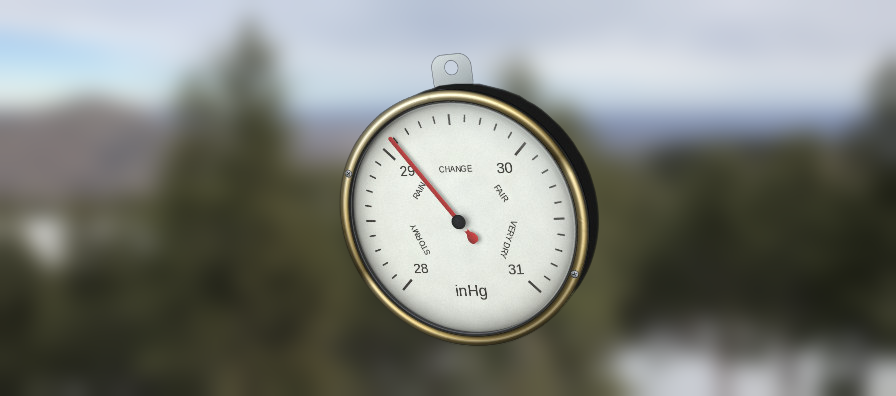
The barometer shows {"value": 29.1, "unit": "inHg"}
